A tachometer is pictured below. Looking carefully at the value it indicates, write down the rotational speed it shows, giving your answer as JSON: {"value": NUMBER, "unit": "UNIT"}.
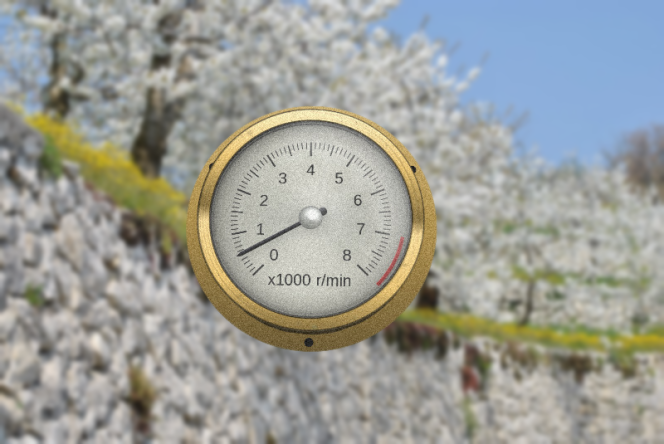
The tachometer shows {"value": 500, "unit": "rpm"}
